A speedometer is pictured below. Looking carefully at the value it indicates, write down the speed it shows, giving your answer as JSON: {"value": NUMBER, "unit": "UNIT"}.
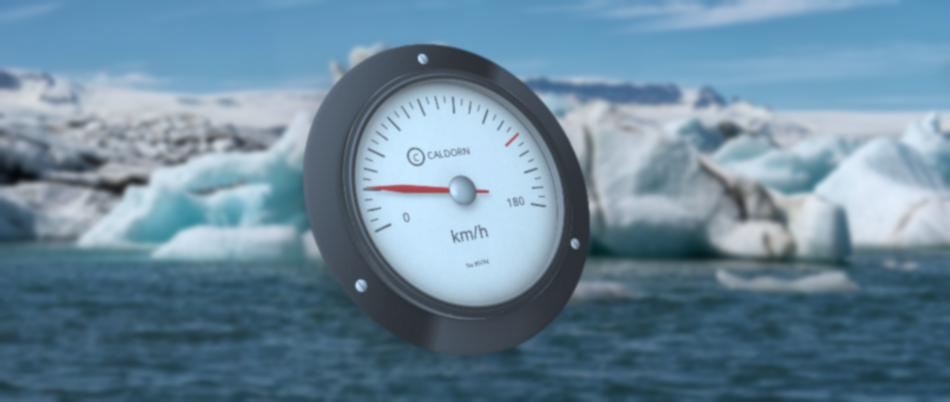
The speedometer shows {"value": 20, "unit": "km/h"}
